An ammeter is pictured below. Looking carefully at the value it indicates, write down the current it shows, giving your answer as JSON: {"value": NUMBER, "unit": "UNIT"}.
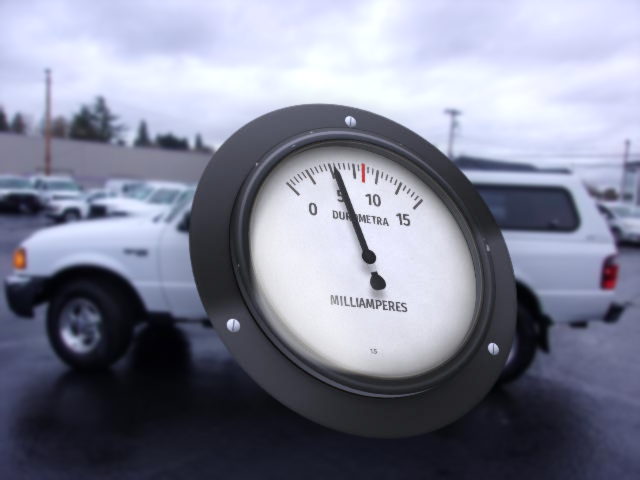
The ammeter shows {"value": 5, "unit": "mA"}
